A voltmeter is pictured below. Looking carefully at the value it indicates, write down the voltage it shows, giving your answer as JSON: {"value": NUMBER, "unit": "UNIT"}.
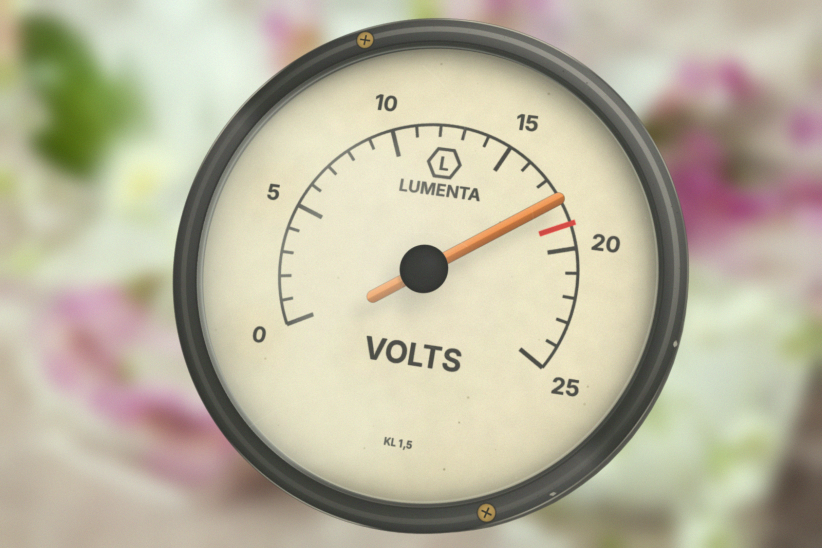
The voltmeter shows {"value": 18, "unit": "V"}
